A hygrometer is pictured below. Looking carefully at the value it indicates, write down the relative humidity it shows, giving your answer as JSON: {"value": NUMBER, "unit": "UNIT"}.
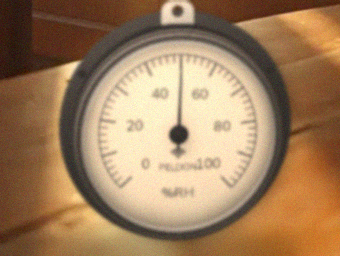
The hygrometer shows {"value": 50, "unit": "%"}
